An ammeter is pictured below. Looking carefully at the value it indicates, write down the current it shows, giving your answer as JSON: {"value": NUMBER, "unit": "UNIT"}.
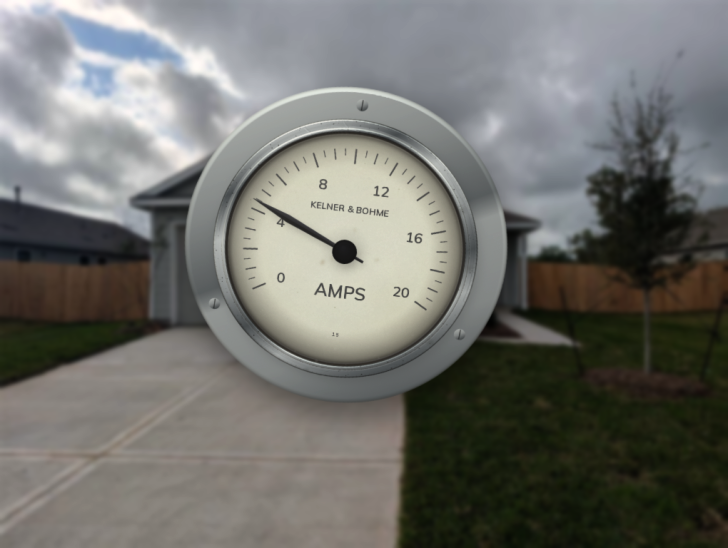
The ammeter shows {"value": 4.5, "unit": "A"}
